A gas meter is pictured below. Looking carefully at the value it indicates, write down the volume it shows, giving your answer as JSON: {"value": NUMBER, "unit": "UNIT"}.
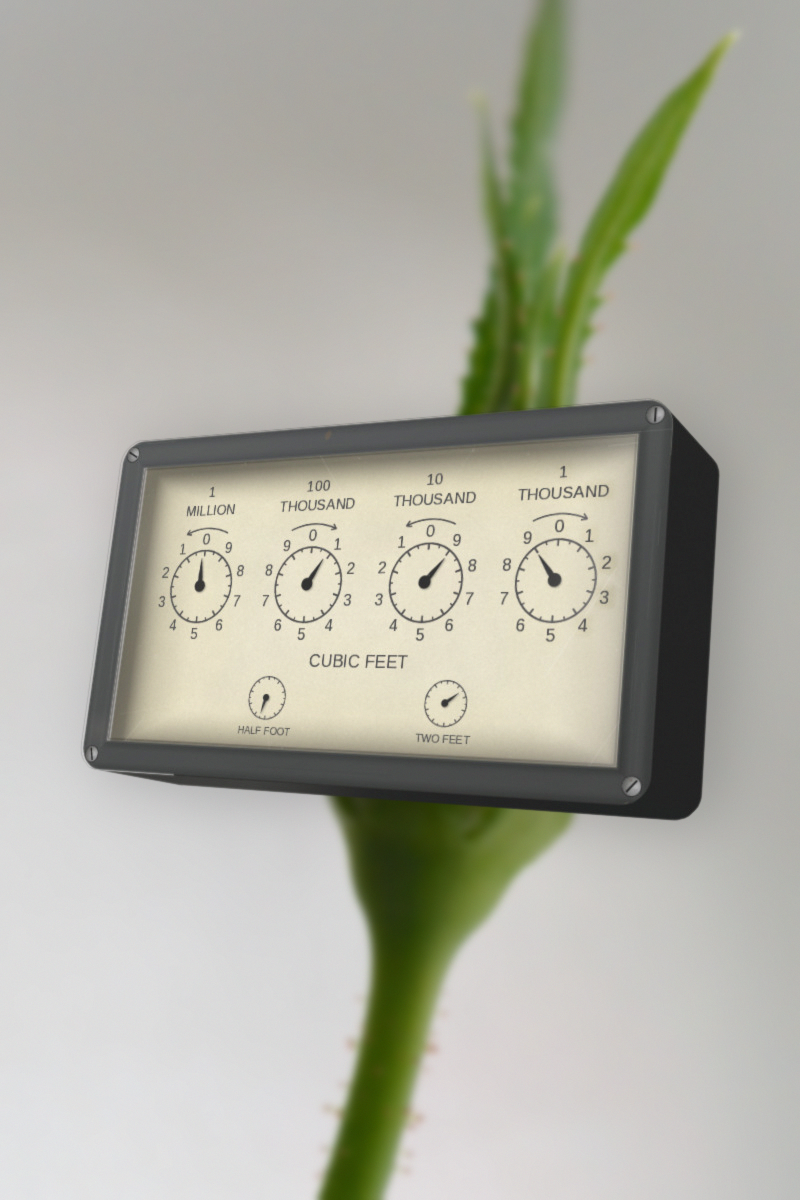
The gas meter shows {"value": 8900, "unit": "ft³"}
